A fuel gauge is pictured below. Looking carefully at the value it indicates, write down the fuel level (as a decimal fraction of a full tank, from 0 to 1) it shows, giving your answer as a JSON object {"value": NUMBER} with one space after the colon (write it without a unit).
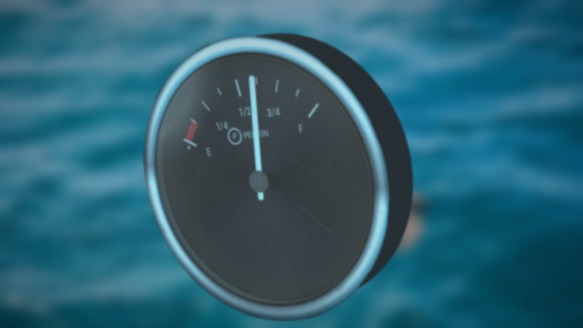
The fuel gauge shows {"value": 0.625}
